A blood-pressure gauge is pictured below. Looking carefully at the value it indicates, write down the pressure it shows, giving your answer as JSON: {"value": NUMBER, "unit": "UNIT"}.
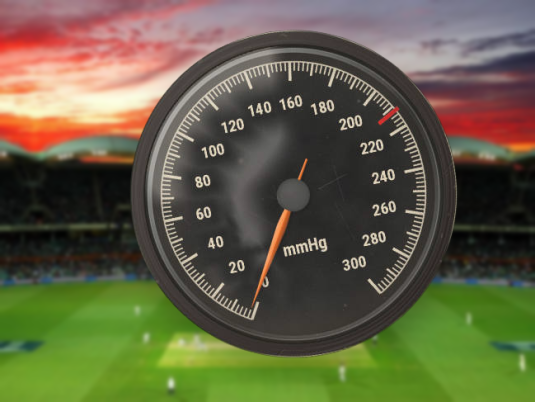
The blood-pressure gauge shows {"value": 2, "unit": "mmHg"}
